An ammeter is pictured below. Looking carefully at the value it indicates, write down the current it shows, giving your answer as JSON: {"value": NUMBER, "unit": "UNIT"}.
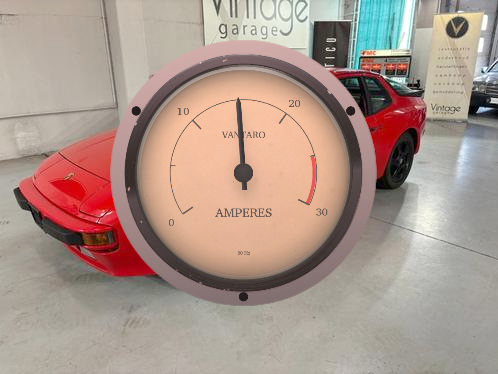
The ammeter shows {"value": 15, "unit": "A"}
